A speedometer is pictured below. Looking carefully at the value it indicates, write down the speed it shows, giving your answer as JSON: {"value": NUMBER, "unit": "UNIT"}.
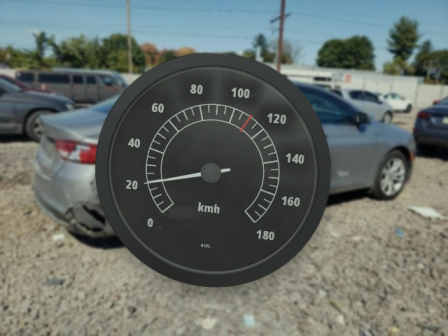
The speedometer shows {"value": 20, "unit": "km/h"}
